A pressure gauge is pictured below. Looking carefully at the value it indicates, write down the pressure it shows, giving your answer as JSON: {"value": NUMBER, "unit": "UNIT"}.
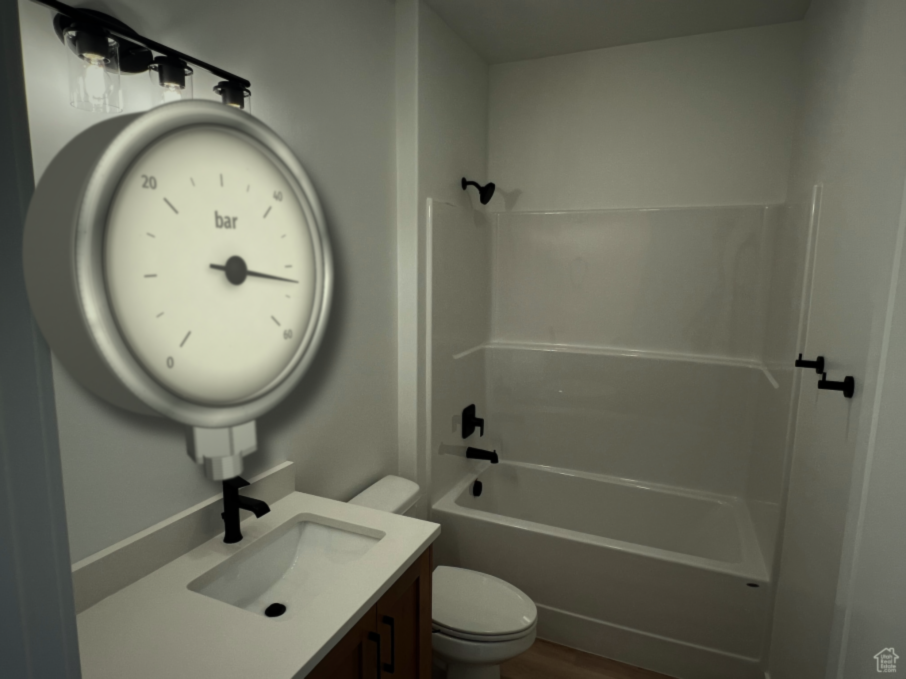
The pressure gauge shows {"value": 52.5, "unit": "bar"}
